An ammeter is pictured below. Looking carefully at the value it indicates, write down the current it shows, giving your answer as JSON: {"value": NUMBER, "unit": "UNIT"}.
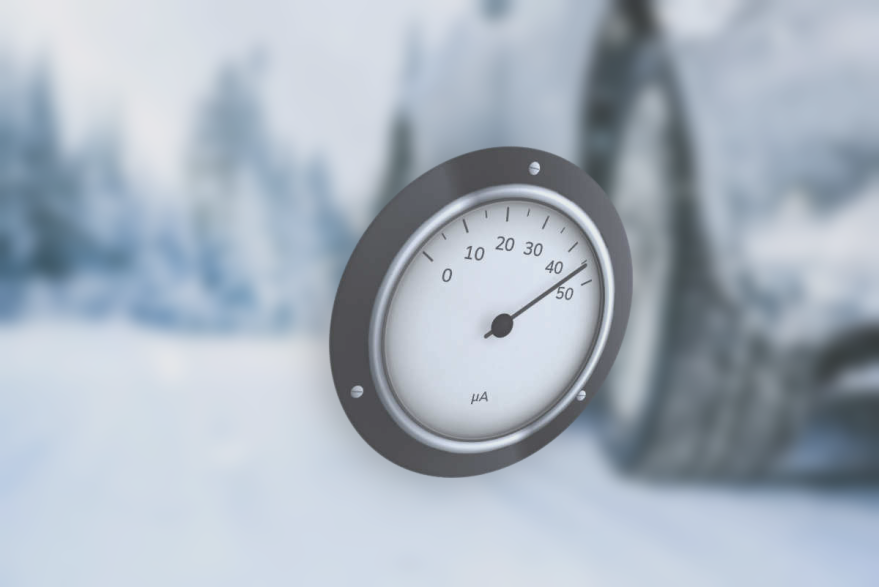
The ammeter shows {"value": 45, "unit": "µA"}
